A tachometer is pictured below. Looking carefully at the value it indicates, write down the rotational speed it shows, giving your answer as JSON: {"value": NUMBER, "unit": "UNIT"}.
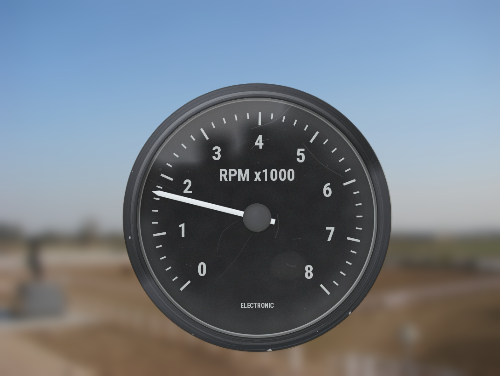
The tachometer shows {"value": 1700, "unit": "rpm"}
